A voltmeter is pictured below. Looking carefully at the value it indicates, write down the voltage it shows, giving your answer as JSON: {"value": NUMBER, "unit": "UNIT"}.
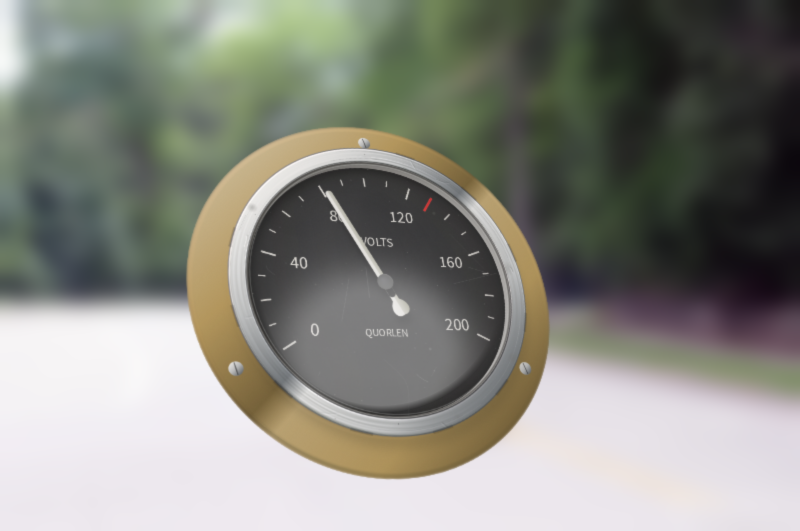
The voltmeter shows {"value": 80, "unit": "V"}
